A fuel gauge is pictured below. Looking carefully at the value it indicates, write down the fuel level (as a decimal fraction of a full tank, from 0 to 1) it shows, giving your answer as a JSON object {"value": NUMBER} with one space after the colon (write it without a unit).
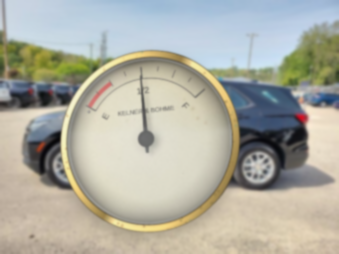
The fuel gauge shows {"value": 0.5}
